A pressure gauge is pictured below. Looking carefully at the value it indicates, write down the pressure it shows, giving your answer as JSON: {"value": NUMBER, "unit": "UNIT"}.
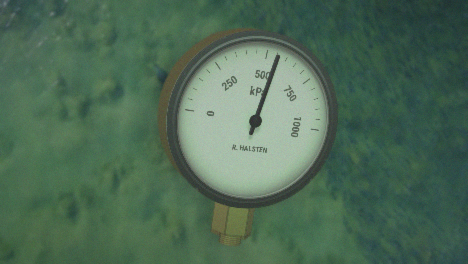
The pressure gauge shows {"value": 550, "unit": "kPa"}
